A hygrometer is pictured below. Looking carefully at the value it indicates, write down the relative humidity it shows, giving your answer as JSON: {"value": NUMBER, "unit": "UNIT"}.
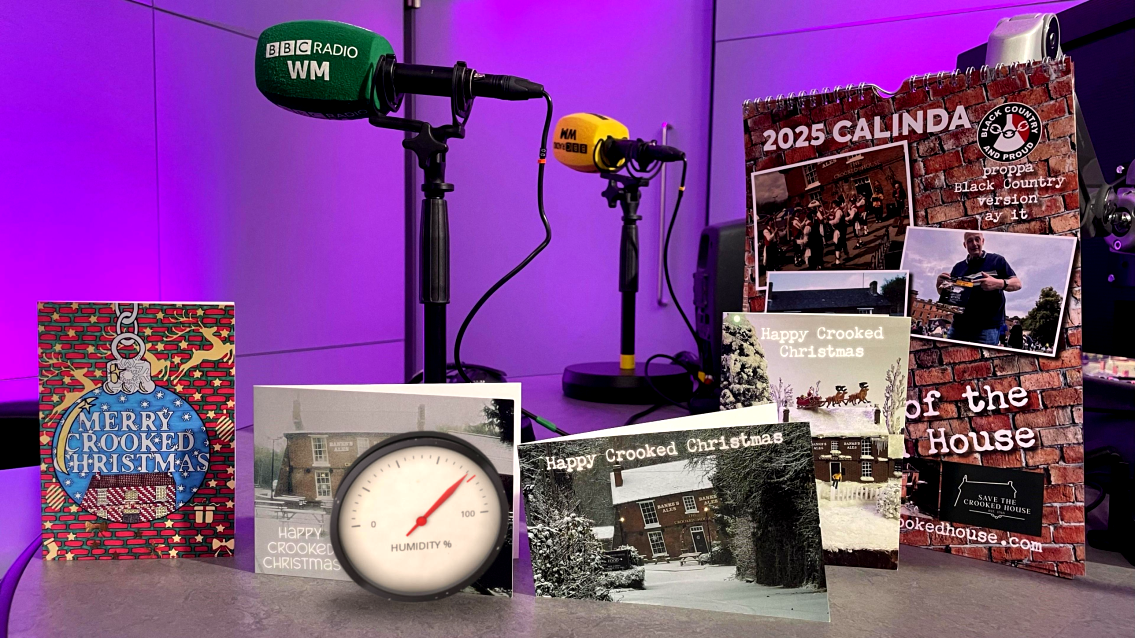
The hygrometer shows {"value": 76, "unit": "%"}
